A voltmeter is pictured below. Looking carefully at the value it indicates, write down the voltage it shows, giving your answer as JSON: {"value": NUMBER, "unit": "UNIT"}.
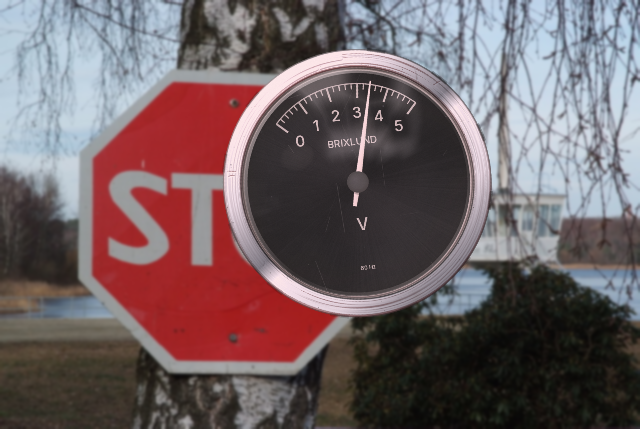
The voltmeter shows {"value": 3.4, "unit": "V"}
